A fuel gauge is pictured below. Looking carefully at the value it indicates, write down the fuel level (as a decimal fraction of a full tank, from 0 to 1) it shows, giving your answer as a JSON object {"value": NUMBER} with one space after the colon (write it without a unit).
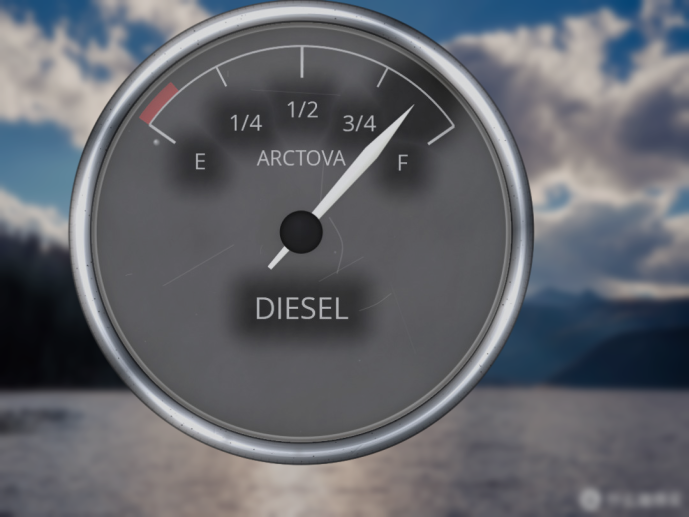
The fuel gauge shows {"value": 0.875}
